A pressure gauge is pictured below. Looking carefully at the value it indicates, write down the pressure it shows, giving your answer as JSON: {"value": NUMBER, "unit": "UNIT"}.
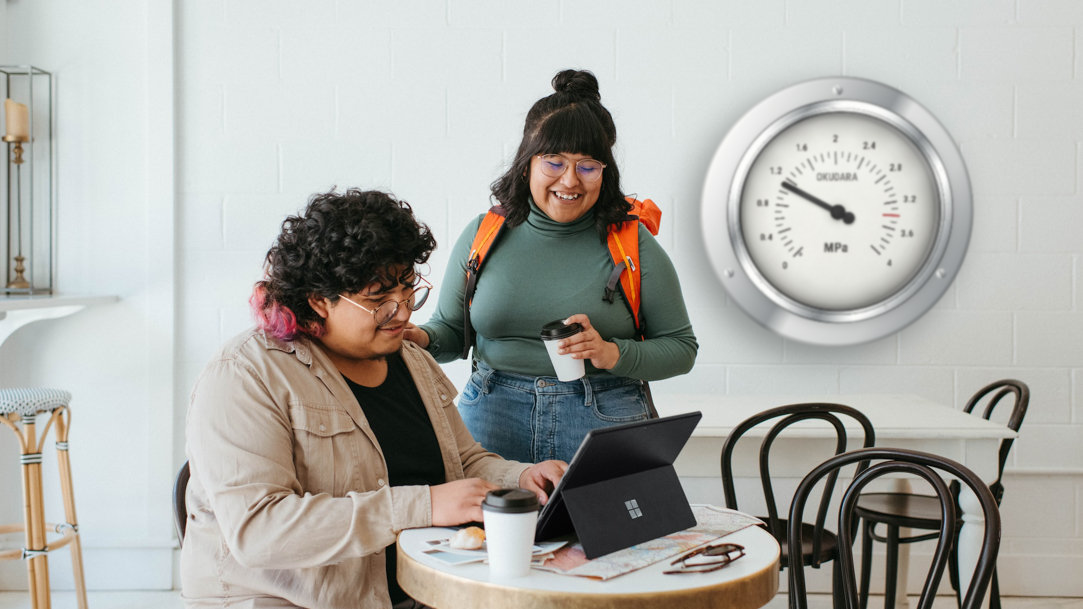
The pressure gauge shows {"value": 1.1, "unit": "MPa"}
